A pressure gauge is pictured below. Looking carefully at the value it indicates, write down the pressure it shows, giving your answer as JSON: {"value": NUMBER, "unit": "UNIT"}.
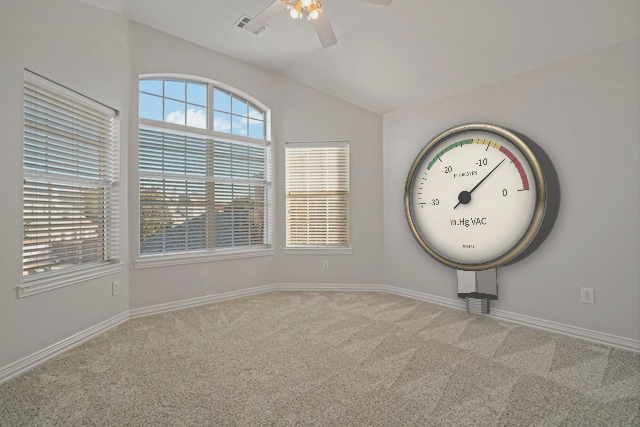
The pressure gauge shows {"value": -6, "unit": "inHg"}
